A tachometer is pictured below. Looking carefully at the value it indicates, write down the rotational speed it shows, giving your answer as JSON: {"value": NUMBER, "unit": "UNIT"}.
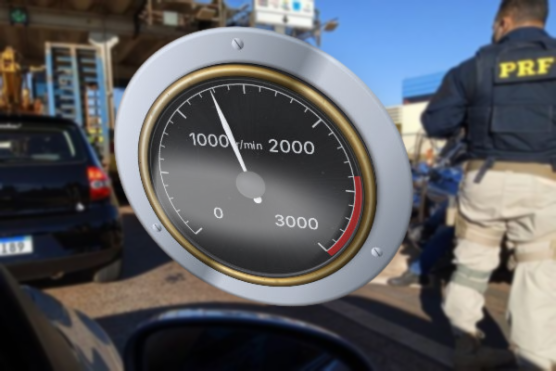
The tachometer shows {"value": 1300, "unit": "rpm"}
